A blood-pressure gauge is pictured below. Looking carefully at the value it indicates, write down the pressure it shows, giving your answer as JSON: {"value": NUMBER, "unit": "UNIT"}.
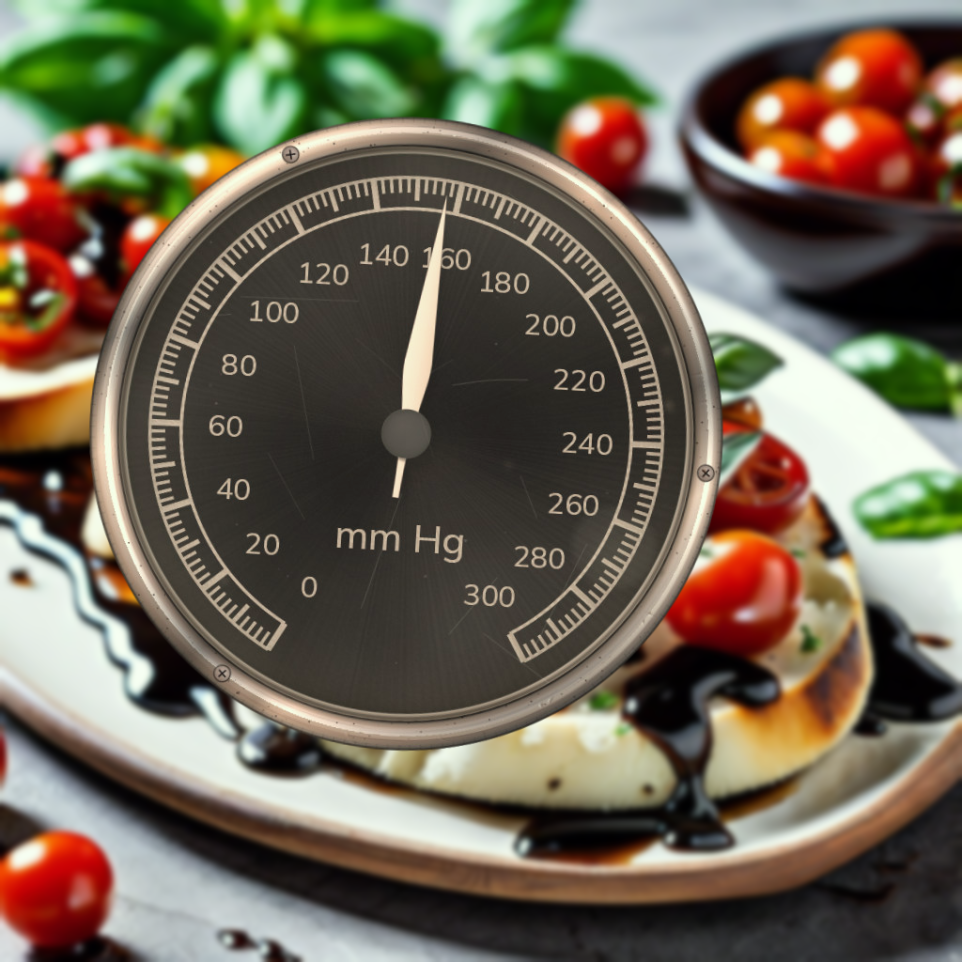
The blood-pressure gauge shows {"value": 157, "unit": "mmHg"}
